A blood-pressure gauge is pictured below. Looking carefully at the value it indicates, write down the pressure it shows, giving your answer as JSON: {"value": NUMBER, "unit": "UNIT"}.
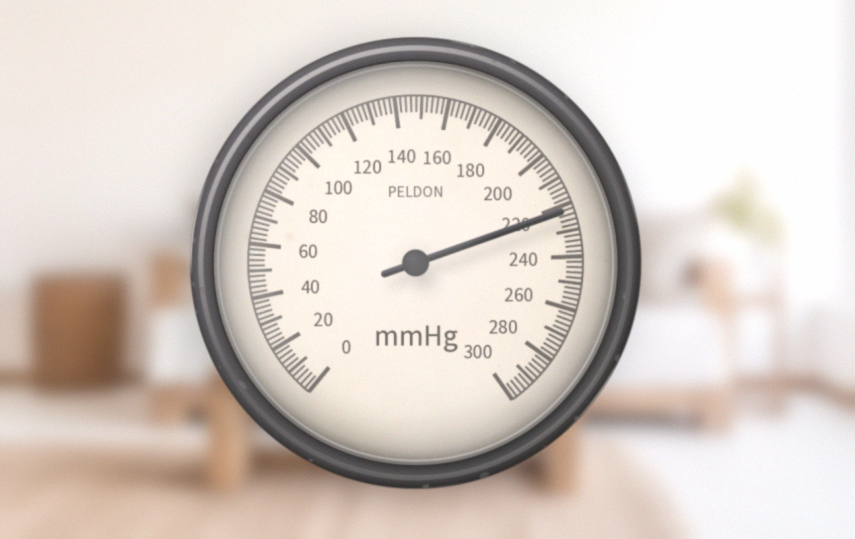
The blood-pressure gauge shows {"value": 222, "unit": "mmHg"}
